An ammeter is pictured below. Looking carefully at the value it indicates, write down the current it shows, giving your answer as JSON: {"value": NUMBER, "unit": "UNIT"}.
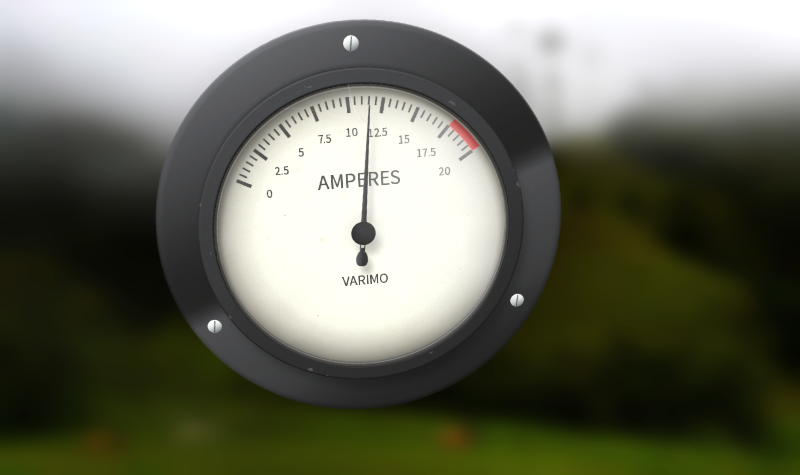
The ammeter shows {"value": 11.5, "unit": "A"}
